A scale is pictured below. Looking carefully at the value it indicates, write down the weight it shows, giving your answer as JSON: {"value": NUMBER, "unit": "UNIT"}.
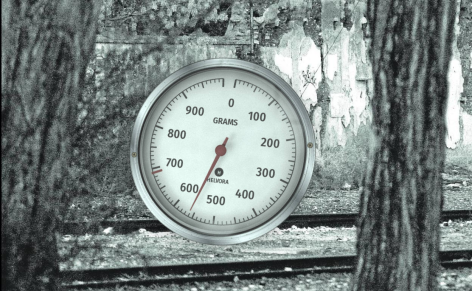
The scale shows {"value": 560, "unit": "g"}
